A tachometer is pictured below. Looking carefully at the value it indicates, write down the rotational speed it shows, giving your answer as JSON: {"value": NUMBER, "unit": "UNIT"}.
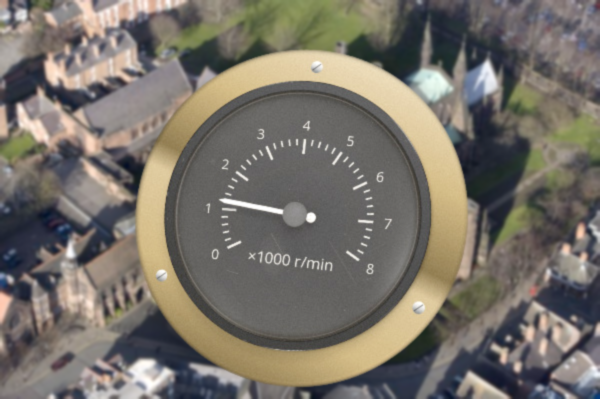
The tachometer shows {"value": 1200, "unit": "rpm"}
